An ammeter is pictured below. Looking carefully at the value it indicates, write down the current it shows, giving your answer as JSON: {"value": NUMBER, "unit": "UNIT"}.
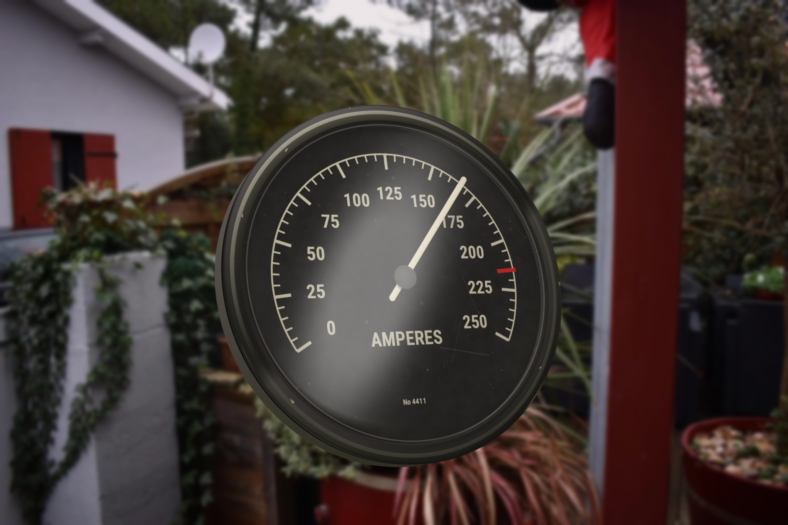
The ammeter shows {"value": 165, "unit": "A"}
